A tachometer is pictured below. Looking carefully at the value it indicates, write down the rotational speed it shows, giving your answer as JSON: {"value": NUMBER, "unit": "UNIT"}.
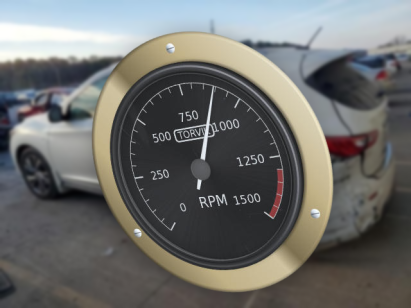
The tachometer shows {"value": 900, "unit": "rpm"}
